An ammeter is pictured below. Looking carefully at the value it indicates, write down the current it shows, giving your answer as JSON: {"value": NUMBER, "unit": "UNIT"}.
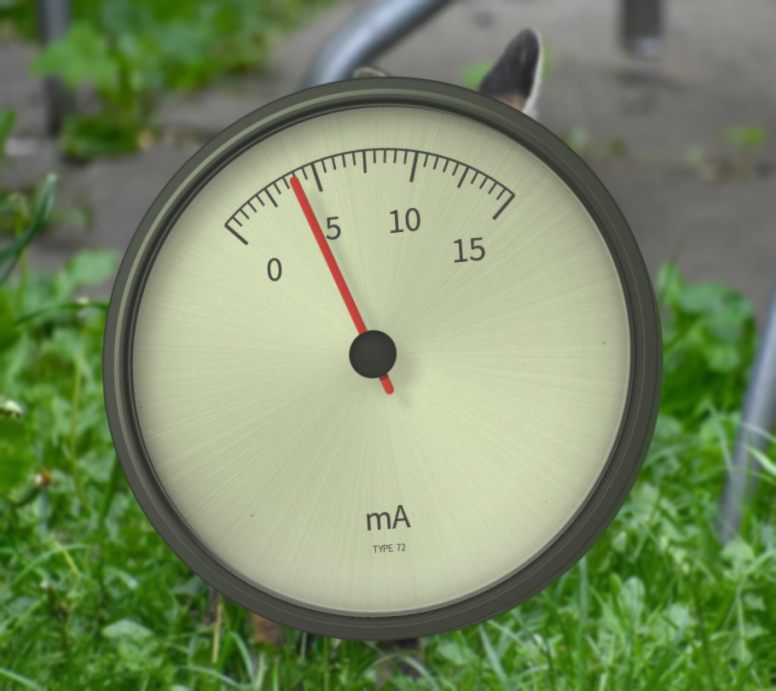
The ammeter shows {"value": 4, "unit": "mA"}
